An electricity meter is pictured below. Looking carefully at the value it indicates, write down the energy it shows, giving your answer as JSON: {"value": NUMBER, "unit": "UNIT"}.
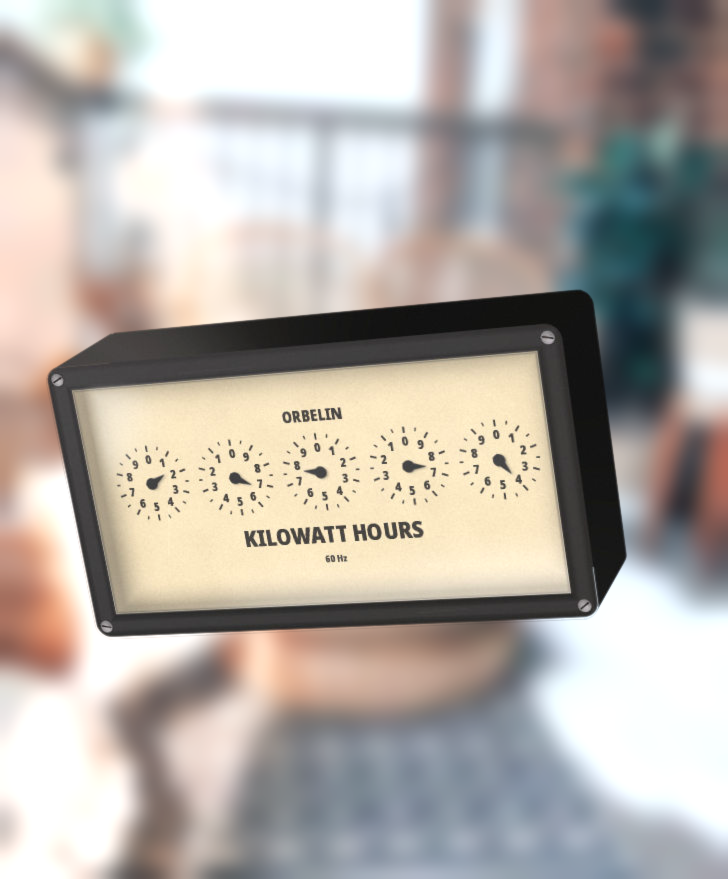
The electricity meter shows {"value": 16774, "unit": "kWh"}
